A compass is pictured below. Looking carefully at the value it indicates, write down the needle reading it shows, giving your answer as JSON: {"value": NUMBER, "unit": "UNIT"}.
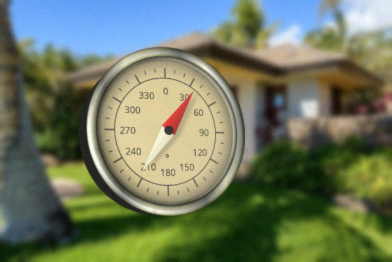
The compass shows {"value": 35, "unit": "°"}
